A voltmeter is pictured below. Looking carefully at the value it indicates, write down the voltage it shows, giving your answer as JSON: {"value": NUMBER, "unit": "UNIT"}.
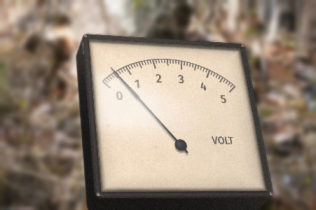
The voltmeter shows {"value": 0.5, "unit": "V"}
